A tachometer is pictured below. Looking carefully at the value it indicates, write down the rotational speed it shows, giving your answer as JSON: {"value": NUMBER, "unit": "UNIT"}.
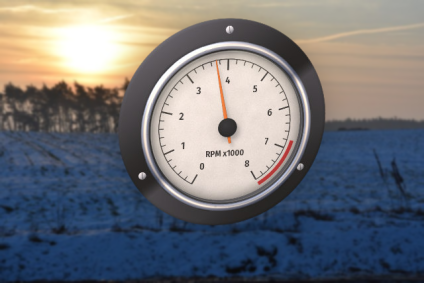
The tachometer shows {"value": 3700, "unit": "rpm"}
